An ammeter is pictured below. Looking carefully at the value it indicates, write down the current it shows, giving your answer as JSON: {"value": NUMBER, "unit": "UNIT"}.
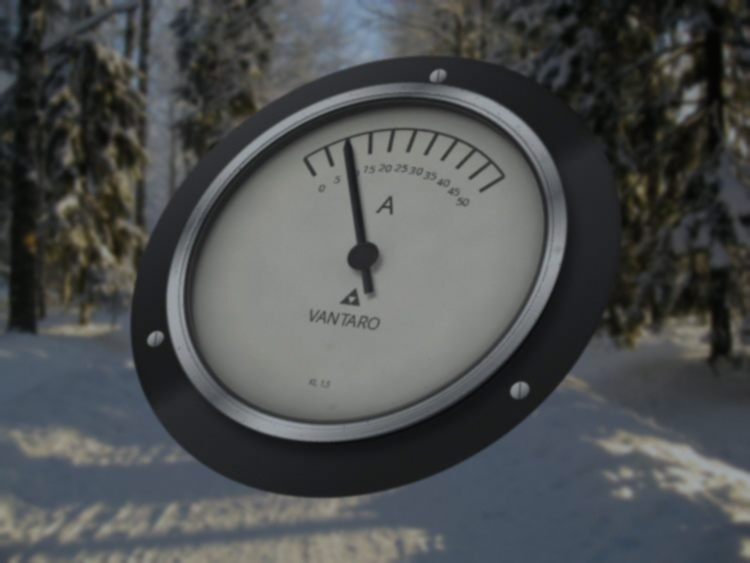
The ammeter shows {"value": 10, "unit": "A"}
